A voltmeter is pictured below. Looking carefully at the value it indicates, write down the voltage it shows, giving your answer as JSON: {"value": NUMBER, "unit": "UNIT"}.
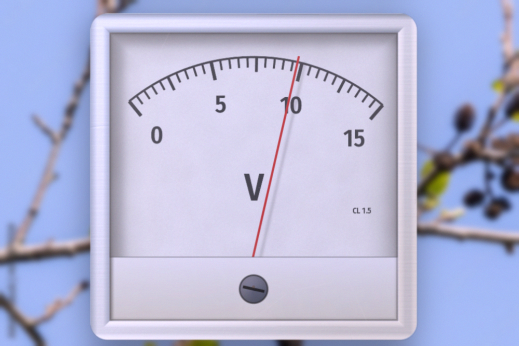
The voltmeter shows {"value": 9.75, "unit": "V"}
